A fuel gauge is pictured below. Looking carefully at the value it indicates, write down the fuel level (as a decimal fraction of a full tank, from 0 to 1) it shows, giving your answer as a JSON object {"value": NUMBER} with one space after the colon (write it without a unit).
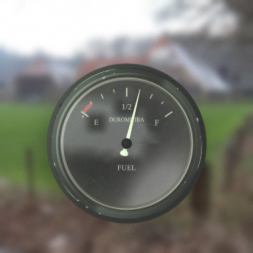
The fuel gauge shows {"value": 0.625}
